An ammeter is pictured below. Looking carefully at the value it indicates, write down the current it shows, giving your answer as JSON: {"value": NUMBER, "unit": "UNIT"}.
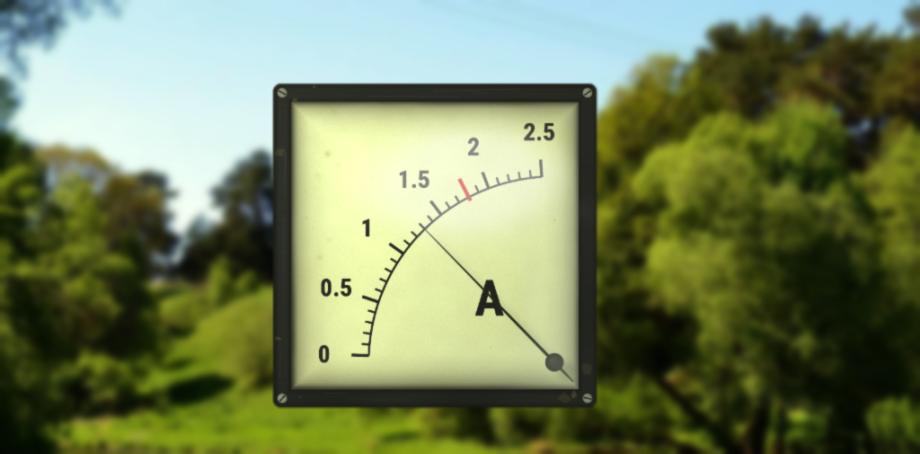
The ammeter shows {"value": 1.3, "unit": "A"}
